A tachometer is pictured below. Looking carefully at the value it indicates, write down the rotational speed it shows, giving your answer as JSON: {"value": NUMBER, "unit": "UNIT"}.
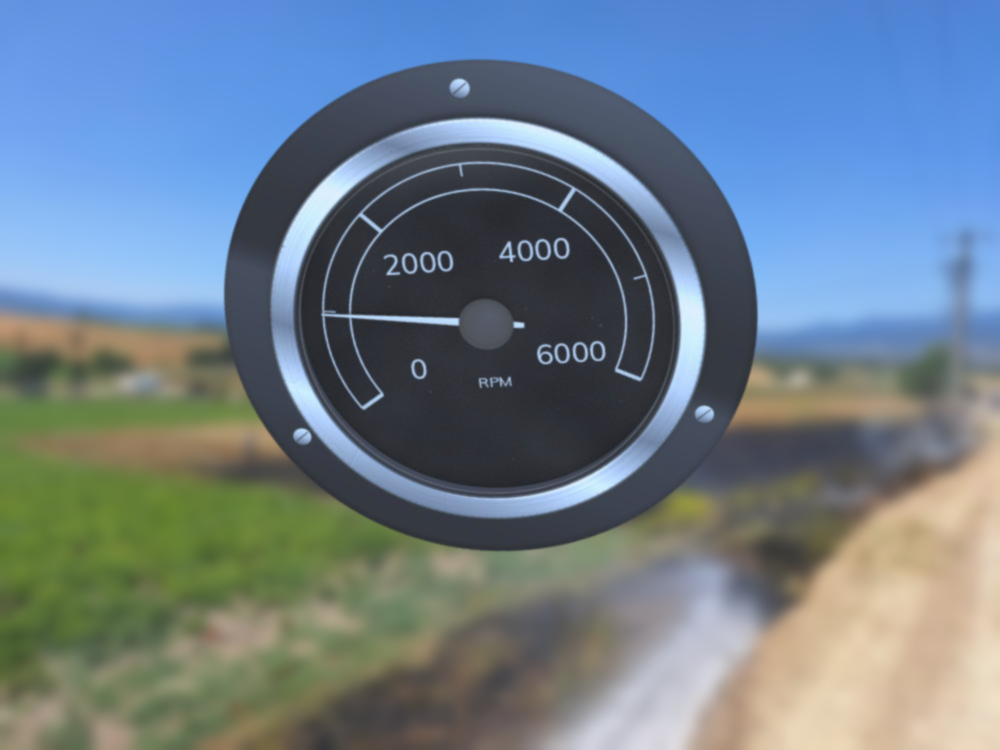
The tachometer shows {"value": 1000, "unit": "rpm"}
